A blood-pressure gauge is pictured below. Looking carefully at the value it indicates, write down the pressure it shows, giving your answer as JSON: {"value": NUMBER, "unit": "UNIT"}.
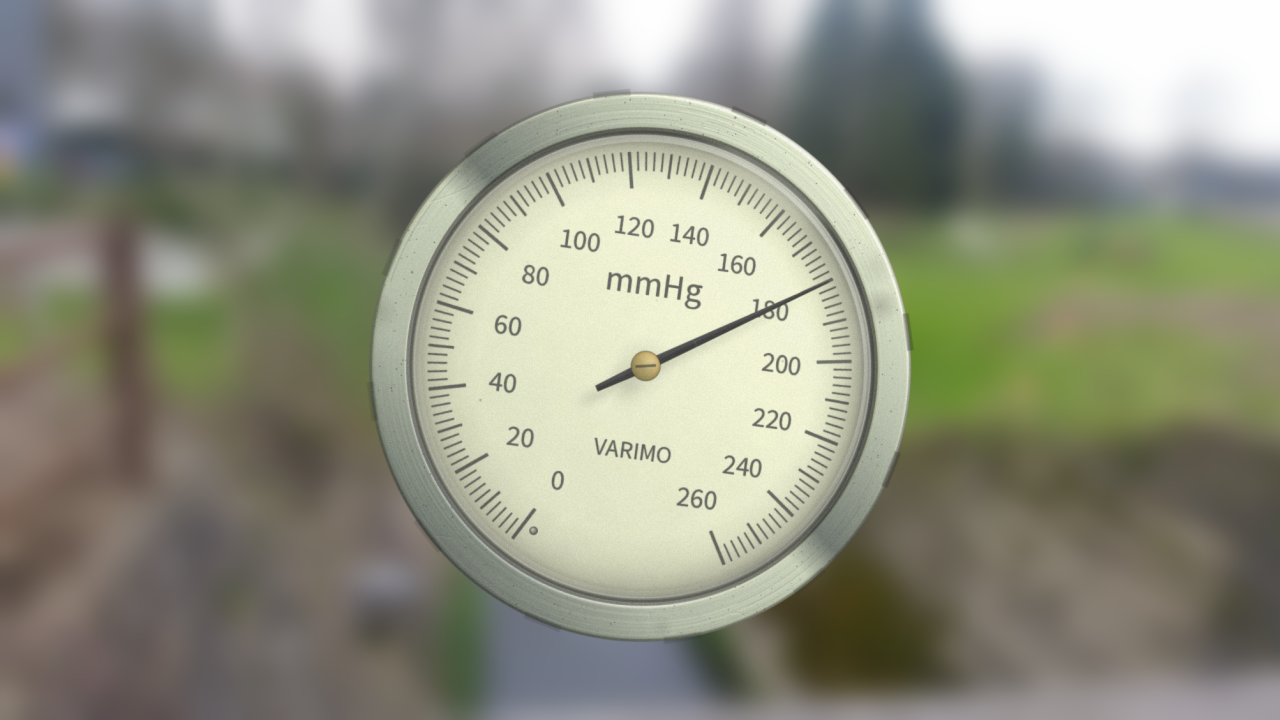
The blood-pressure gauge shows {"value": 180, "unit": "mmHg"}
